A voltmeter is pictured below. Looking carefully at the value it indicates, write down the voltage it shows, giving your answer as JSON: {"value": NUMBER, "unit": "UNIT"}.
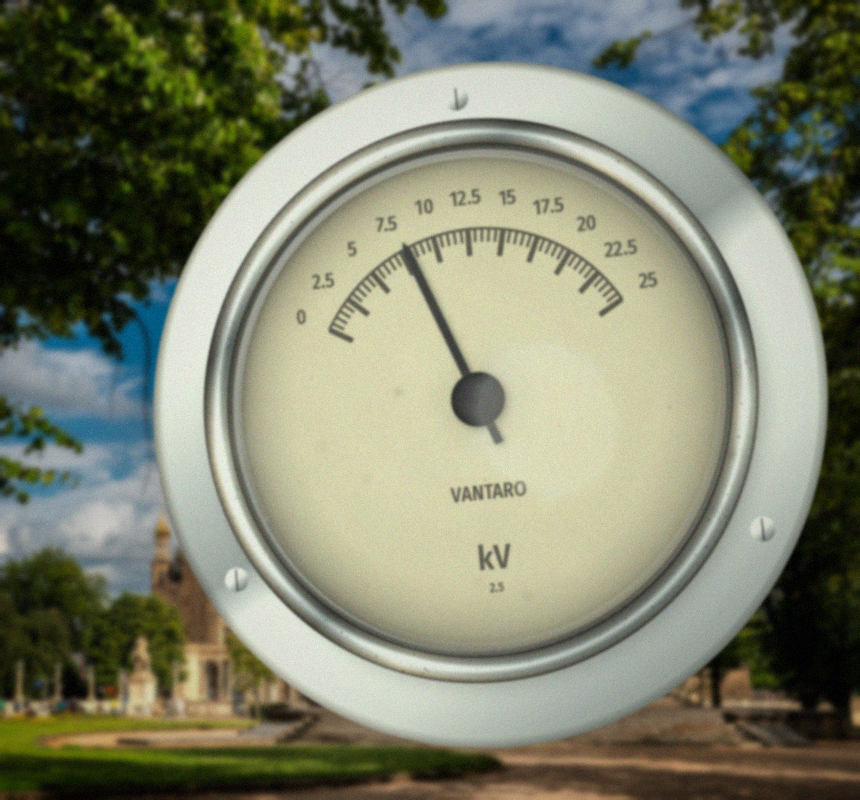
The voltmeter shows {"value": 8, "unit": "kV"}
